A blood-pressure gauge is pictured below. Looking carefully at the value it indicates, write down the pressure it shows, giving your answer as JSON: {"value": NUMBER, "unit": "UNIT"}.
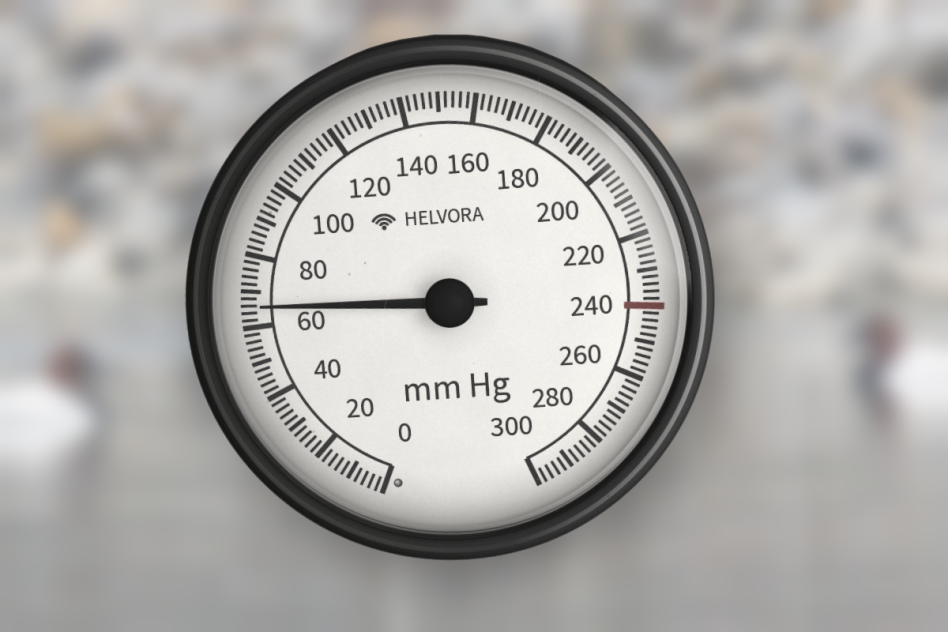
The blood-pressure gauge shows {"value": 66, "unit": "mmHg"}
